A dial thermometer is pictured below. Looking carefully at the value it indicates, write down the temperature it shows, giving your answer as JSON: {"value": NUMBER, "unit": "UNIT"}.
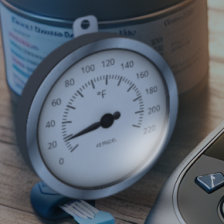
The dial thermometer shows {"value": 20, "unit": "°F"}
